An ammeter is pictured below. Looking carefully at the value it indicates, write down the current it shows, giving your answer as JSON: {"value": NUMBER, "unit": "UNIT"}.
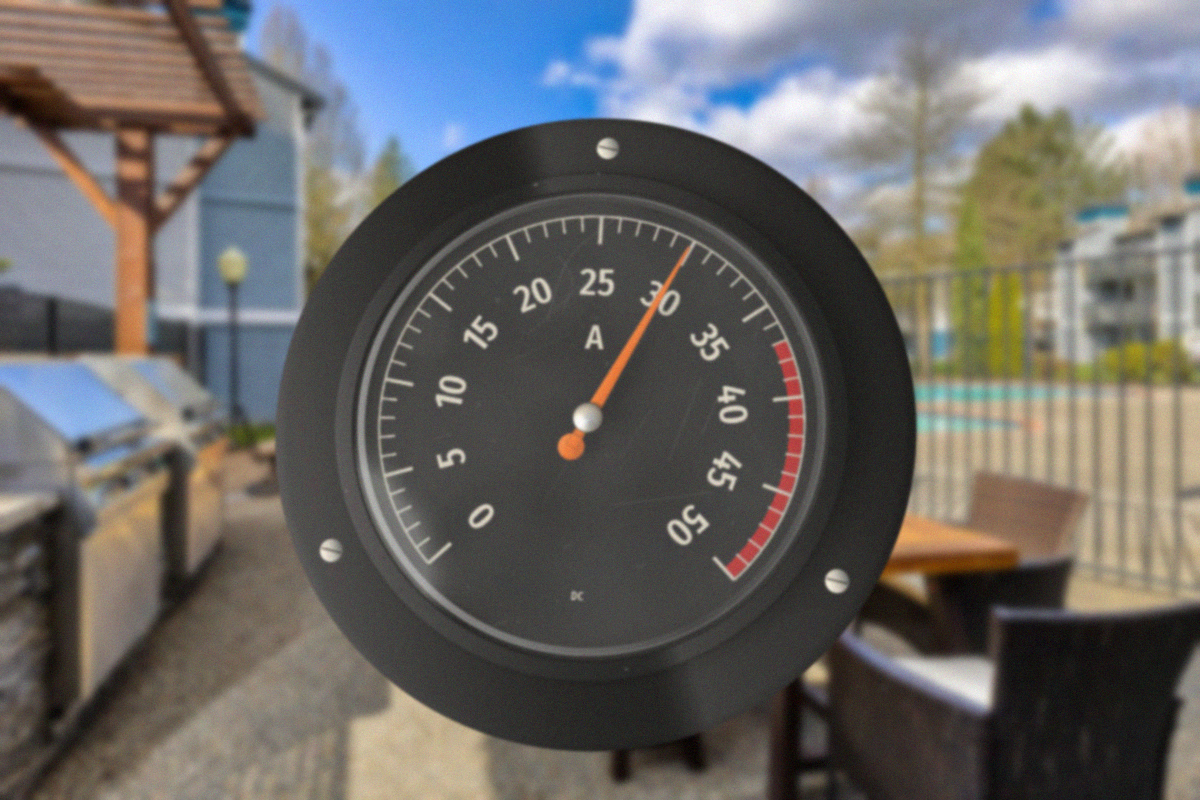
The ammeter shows {"value": 30, "unit": "A"}
